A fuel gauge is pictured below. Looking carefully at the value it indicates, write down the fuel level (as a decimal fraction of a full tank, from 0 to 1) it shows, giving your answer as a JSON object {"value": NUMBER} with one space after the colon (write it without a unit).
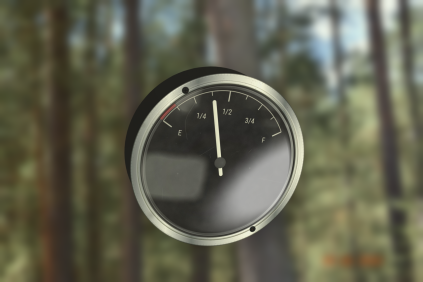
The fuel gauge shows {"value": 0.375}
